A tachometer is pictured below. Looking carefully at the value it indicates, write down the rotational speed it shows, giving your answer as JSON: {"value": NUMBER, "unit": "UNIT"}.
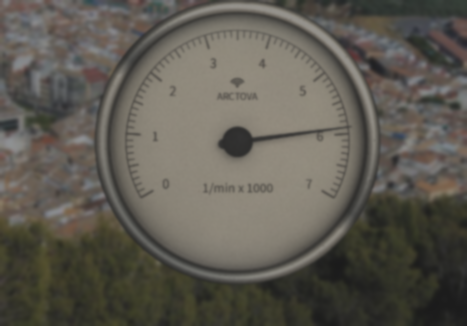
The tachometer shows {"value": 5900, "unit": "rpm"}
